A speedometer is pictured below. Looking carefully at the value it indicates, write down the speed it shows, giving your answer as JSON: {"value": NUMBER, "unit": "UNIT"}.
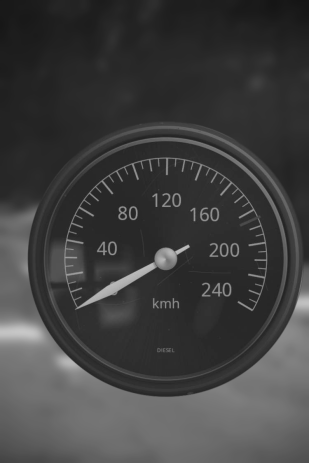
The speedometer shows {"value": 0, "unit": "km/h"}
